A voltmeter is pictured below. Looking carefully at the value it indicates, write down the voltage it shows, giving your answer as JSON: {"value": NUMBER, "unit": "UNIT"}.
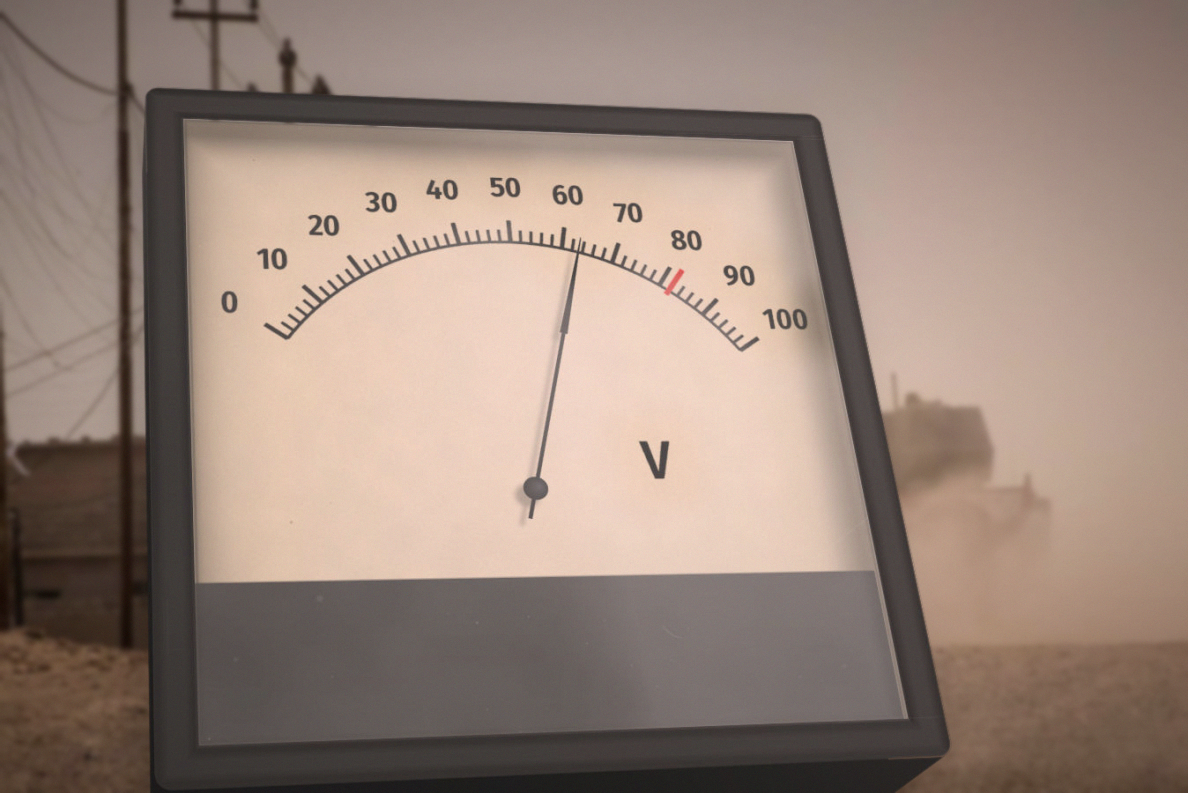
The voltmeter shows {"value": 63, "unit": "V"}
